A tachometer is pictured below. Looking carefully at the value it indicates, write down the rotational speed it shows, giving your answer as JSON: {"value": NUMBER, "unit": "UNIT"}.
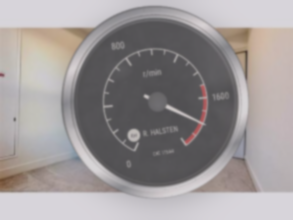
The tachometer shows {"value": 1800, "unit": "rpm"}
